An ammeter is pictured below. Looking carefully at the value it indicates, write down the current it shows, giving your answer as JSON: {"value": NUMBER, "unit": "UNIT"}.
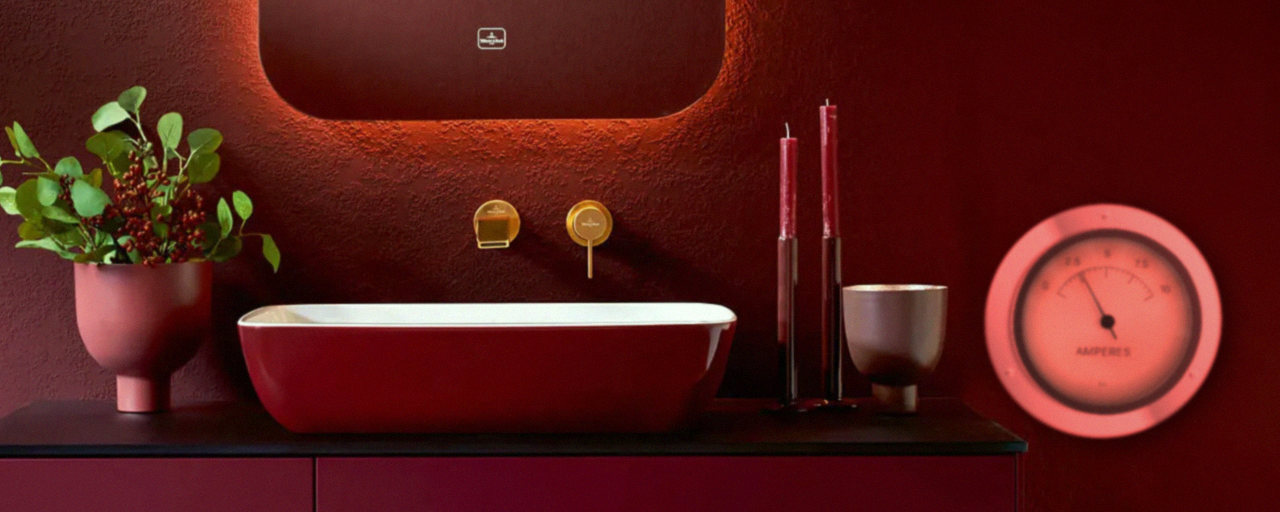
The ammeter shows {"value": 2.5, "unit": "A"}
